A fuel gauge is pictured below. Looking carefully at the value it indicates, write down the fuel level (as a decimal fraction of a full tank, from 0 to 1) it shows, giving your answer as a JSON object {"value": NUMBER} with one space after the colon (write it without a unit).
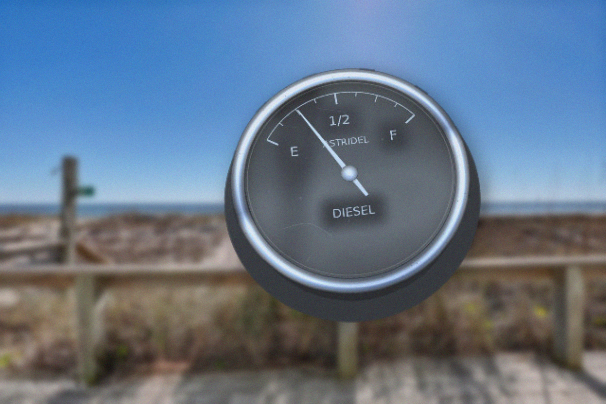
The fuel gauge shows {"value": 0.25}
